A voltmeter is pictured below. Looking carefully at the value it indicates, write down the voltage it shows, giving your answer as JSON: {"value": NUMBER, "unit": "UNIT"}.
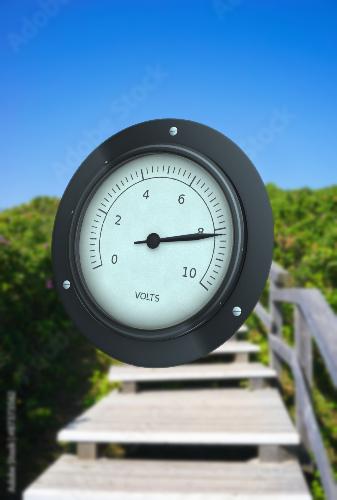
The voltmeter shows {"value": 8.2, "unit": "V"}
